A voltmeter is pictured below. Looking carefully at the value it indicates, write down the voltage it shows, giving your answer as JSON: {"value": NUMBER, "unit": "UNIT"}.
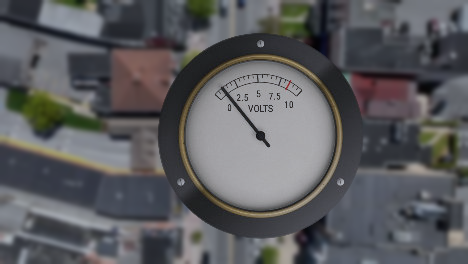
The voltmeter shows {"value": 1, "unit": "V"}
